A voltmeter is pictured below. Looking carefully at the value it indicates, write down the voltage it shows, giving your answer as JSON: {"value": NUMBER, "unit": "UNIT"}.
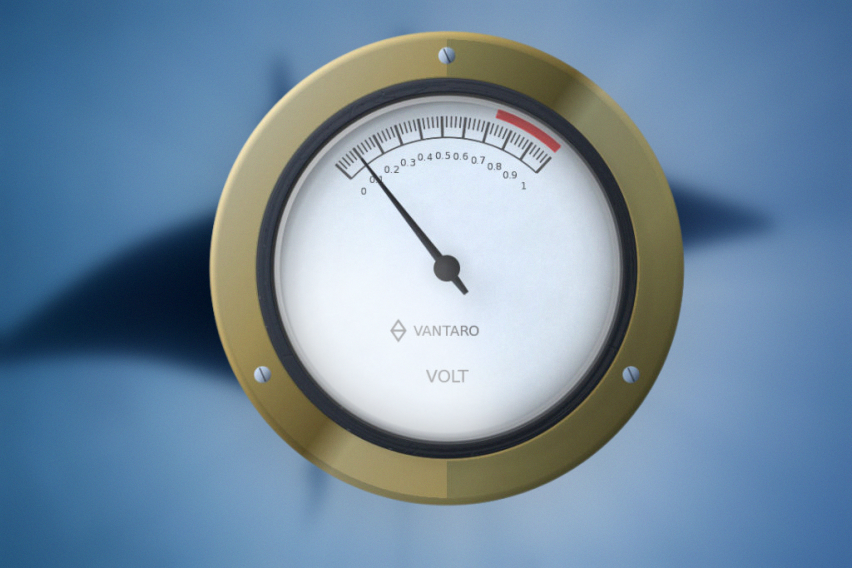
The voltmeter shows {"value": 0.1, "unit": "V"}
